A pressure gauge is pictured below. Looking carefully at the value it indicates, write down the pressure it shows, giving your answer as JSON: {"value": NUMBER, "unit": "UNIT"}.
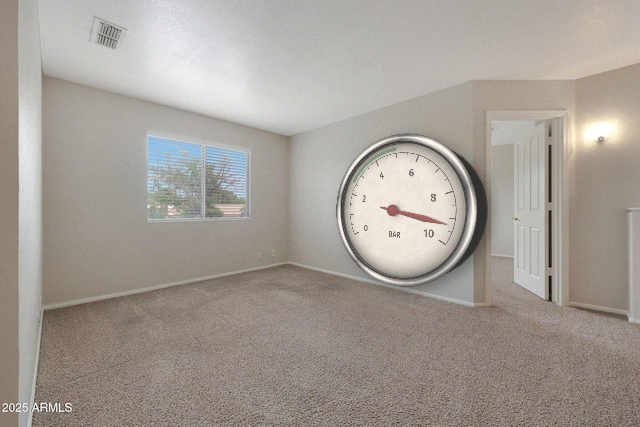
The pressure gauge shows {"value": 9.25, "unit": "bar"}
